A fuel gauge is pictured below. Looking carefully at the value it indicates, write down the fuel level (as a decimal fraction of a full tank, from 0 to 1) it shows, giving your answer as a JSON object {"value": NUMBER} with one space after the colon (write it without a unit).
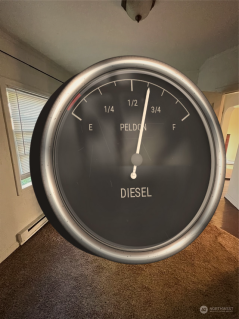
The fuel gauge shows {"value": 0.625}
